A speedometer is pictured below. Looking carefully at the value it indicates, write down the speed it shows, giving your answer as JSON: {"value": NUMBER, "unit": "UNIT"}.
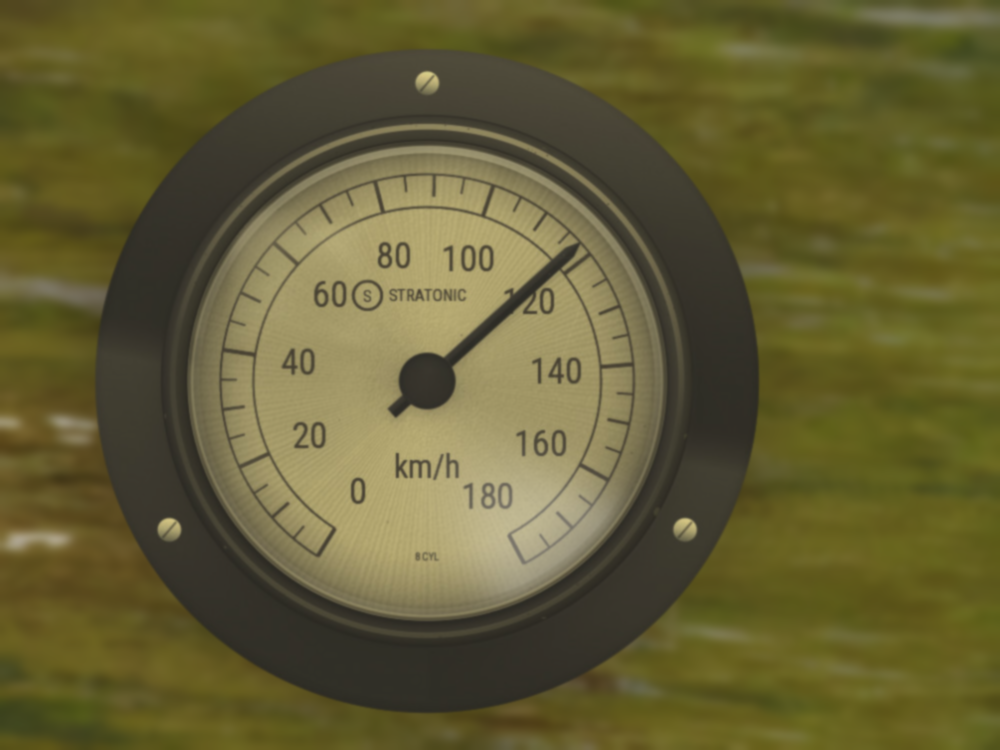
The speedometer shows {"value": 117.5, "unit": "km/h"}
